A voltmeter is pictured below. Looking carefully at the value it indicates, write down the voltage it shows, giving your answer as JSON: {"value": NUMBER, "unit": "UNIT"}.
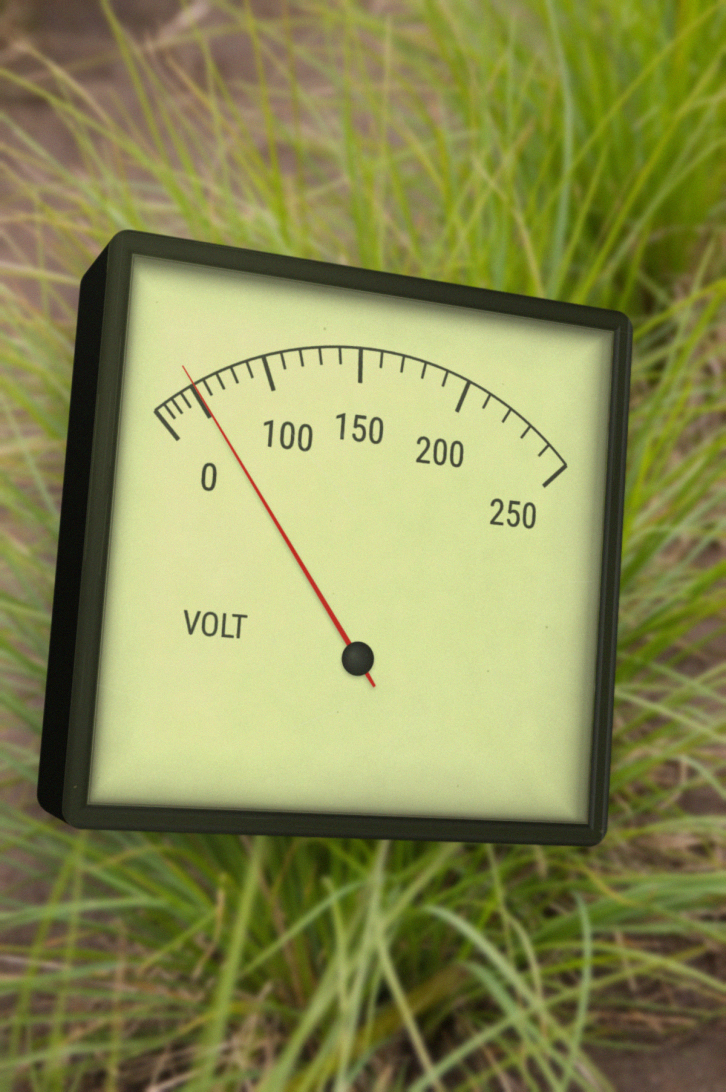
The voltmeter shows {"value": 50, "unit": "V"}
